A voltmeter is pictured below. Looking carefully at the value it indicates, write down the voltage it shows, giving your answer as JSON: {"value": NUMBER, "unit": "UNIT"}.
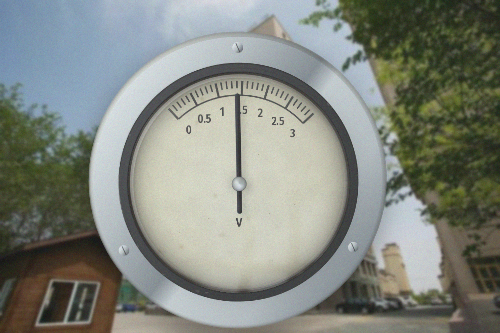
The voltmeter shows {"value": 1.4, "unit": "V"}
